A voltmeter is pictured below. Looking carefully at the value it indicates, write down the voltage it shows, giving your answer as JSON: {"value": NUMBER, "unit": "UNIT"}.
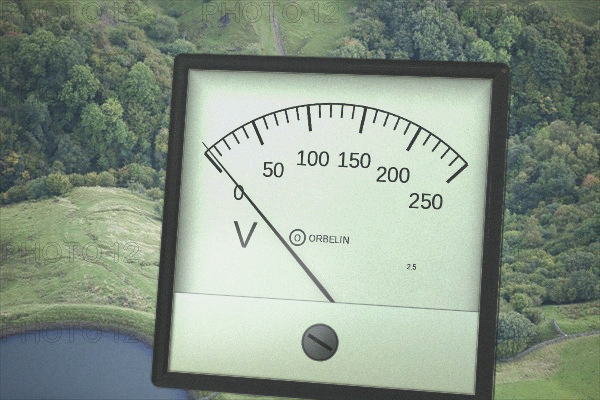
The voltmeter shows {"value": 5, "unit": "V"}
